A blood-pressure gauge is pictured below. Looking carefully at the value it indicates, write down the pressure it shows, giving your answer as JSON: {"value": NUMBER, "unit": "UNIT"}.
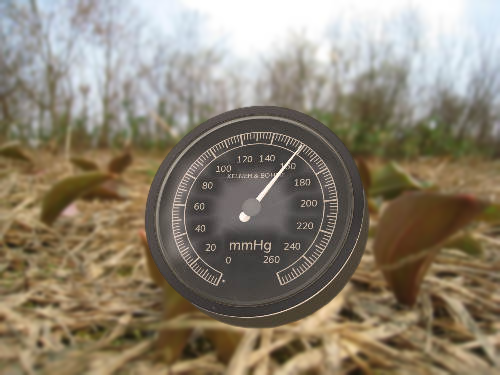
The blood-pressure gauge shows {"value": 160, "unit": "mmHg"}
